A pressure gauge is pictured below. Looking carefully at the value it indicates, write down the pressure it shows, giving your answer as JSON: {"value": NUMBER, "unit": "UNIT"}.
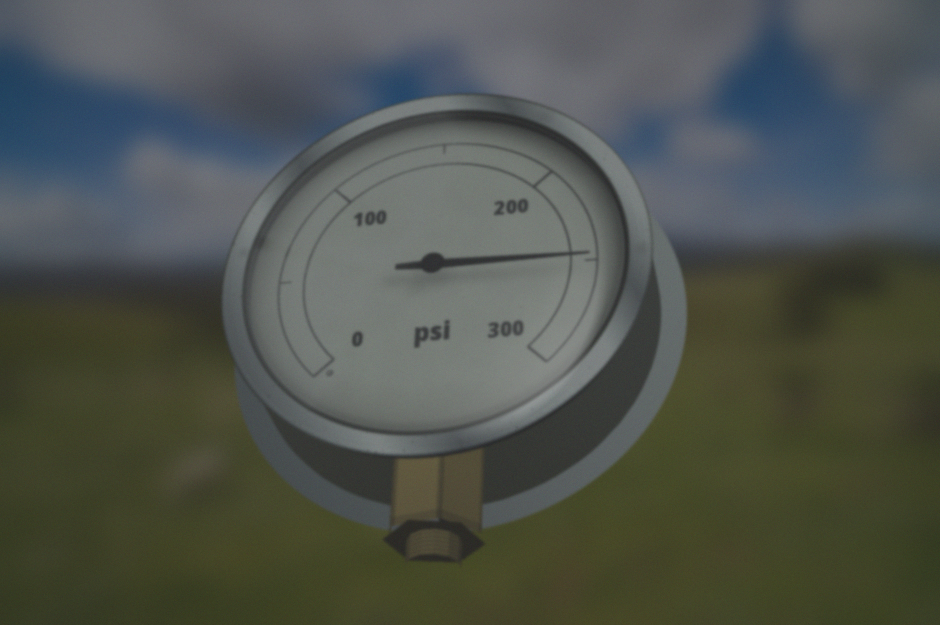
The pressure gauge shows {"value": 250, "unit": "psi"}
